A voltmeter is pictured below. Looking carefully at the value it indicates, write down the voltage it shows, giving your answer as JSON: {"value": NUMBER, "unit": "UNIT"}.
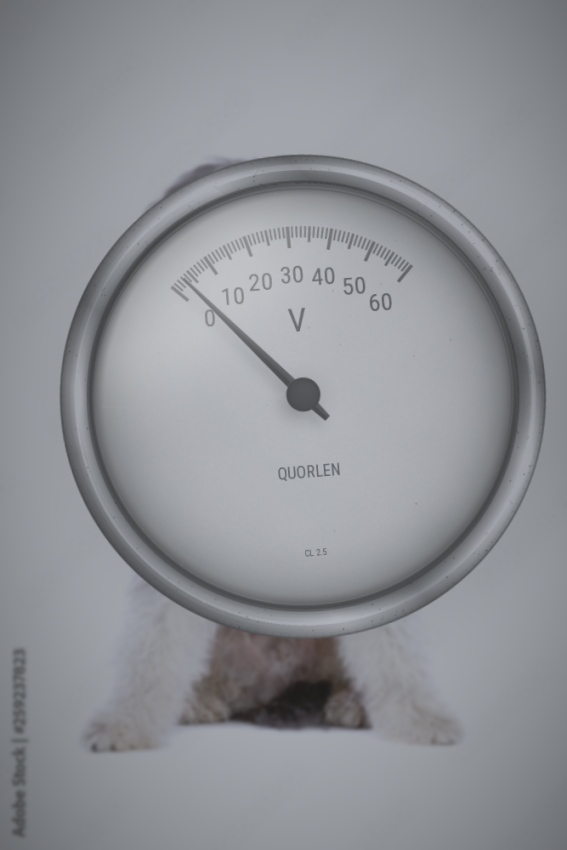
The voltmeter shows {"value": 3, "unit": "V"}
